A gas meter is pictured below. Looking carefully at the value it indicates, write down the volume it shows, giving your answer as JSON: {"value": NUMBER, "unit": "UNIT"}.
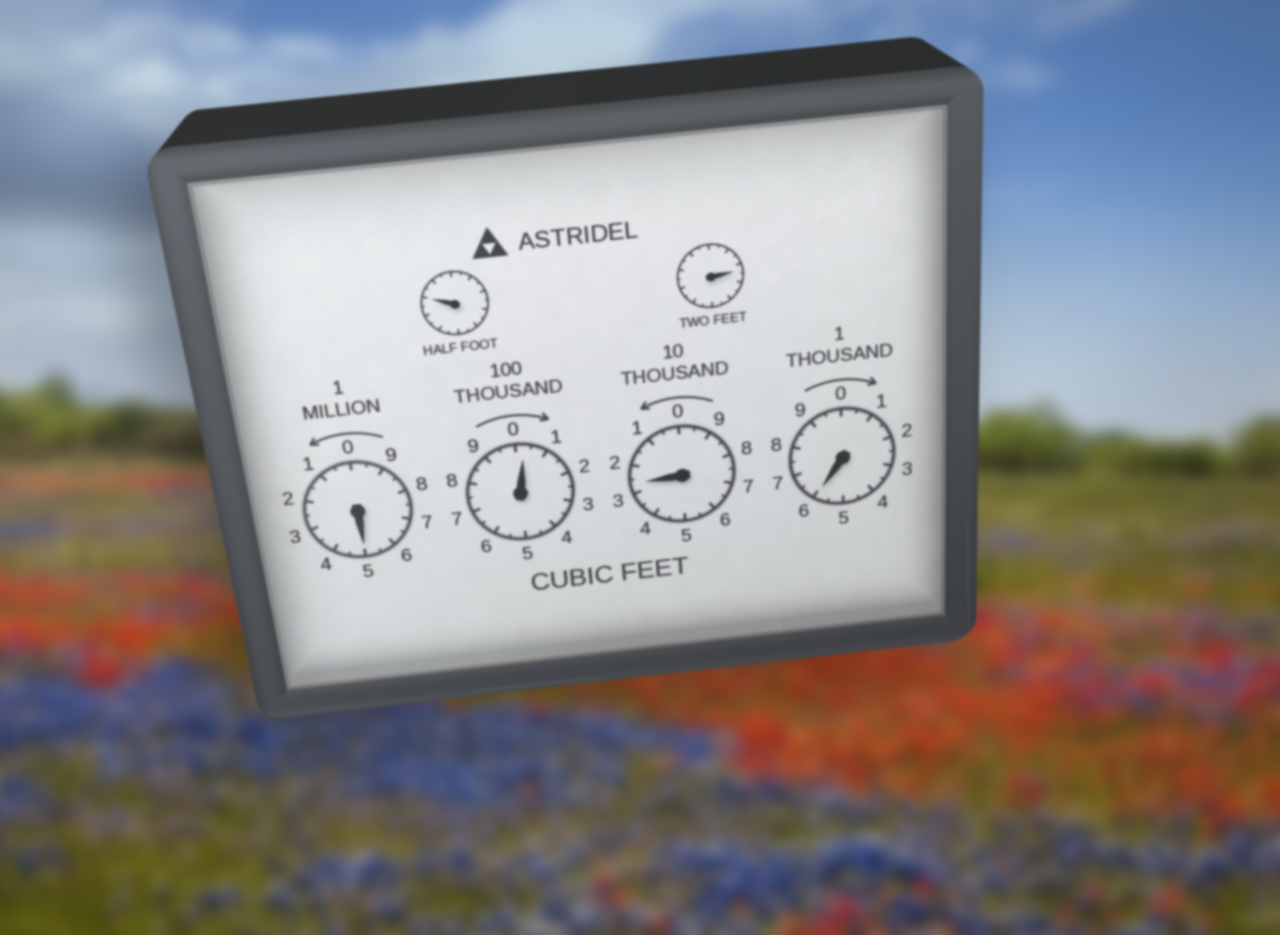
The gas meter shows {"value": 502600, "unit": "ft³"}
